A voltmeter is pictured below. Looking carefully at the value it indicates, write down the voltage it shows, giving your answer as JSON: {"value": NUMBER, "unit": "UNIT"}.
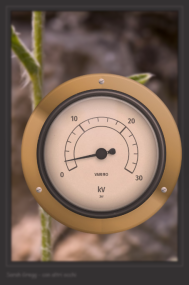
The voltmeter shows {"value": 2, "unit": "kV"}
